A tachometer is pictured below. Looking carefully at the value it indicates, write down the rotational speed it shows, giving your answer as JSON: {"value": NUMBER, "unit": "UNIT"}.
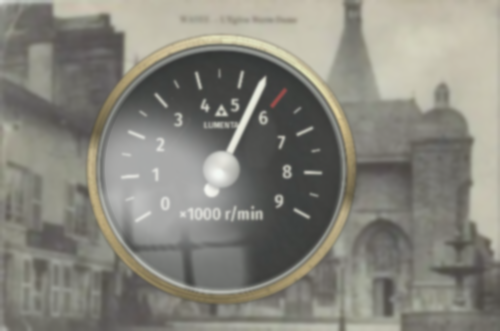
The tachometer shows {"value": 5500, "unit": "rpm"}
